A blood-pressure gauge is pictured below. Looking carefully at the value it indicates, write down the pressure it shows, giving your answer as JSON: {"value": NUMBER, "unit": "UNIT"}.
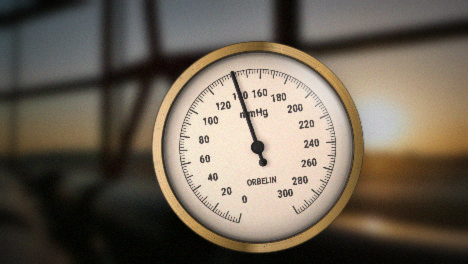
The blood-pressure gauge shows {"value": 140, "unit": "mmHg"}
